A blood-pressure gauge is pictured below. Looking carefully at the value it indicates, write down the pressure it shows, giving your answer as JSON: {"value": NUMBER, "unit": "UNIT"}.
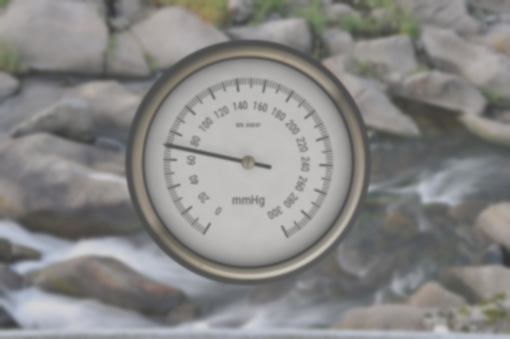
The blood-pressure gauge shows {"value": 70, "unit": "mmHg"}
